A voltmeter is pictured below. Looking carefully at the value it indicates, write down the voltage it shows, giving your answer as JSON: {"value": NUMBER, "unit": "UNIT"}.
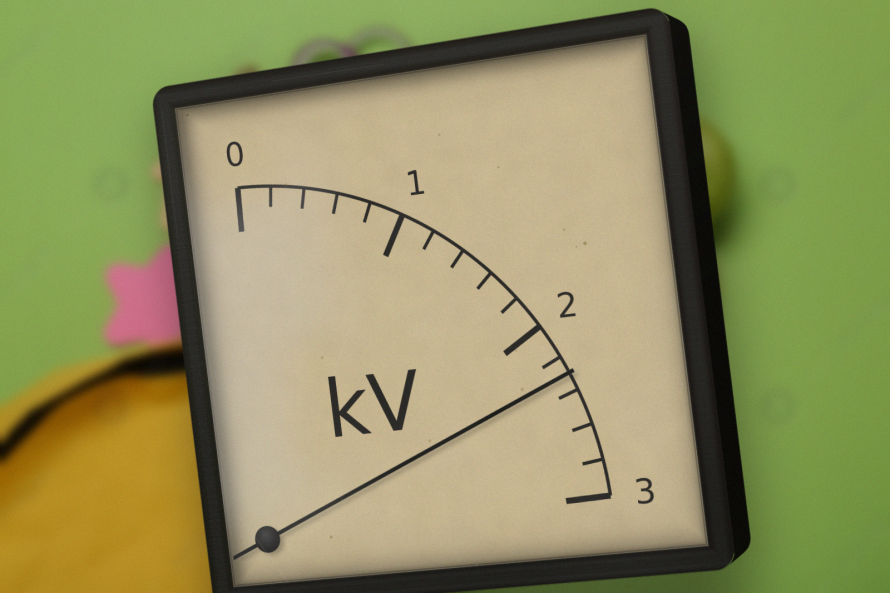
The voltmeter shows {"value": 2.3, "unit": "kV"}
